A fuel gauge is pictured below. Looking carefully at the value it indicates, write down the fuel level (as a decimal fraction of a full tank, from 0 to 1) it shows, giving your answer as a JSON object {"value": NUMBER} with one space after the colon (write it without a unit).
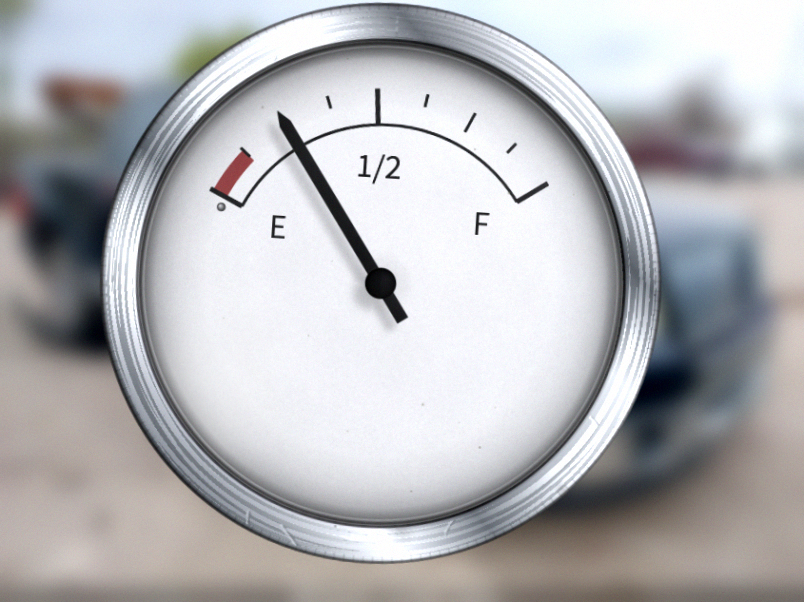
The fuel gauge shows {"value": 0.25}
